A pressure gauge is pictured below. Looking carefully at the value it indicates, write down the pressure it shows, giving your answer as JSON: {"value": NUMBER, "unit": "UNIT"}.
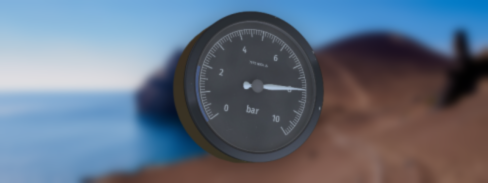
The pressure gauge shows {"value": 8, "unit": "bar"}
